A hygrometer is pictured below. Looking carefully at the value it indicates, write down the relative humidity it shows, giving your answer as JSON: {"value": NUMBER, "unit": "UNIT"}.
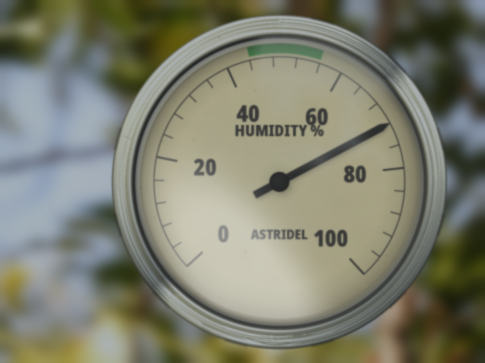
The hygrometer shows {"value": 72, "unit": "%"}
